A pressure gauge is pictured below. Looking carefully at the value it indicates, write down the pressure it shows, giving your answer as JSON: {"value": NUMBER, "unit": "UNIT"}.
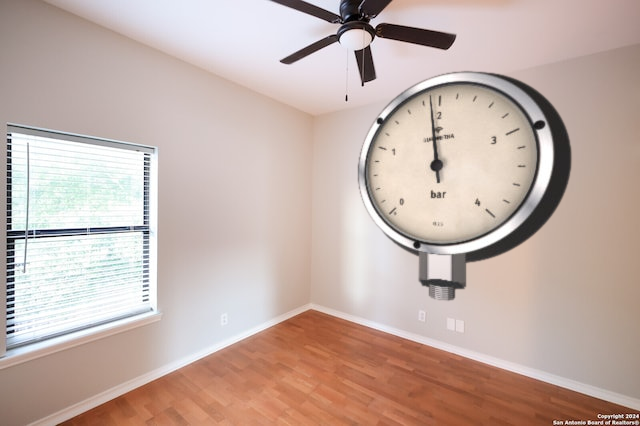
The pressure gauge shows {"value": 1.9, "unit": "bar"}
